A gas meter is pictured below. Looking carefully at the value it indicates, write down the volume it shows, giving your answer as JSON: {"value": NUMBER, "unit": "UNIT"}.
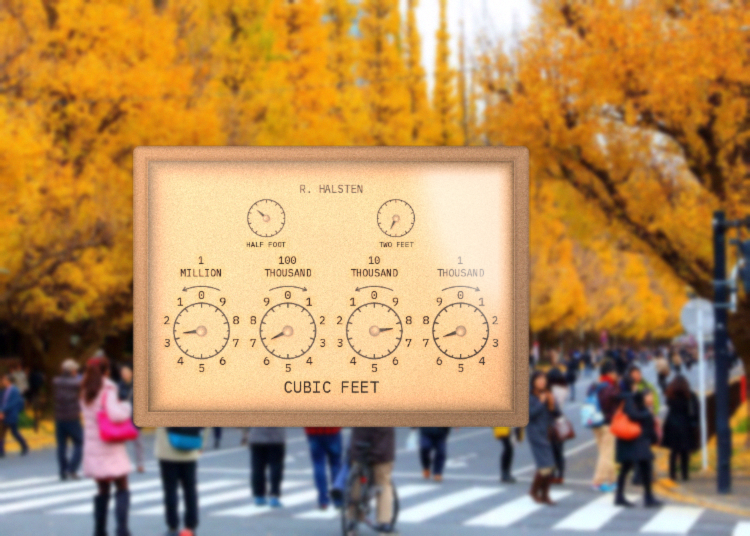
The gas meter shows {"value": 267700, "unit": "ft³"}
